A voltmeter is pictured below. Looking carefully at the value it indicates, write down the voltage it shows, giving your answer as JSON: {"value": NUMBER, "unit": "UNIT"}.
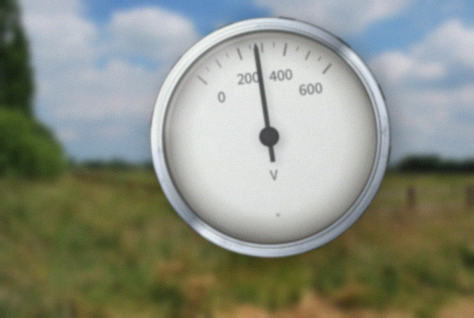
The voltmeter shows {"value": 275, "unit": "V"}
